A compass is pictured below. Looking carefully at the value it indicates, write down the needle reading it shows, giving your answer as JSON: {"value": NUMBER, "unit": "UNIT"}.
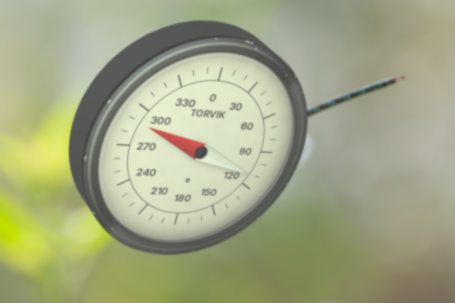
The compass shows {"value": 290, "unit": "°"}
